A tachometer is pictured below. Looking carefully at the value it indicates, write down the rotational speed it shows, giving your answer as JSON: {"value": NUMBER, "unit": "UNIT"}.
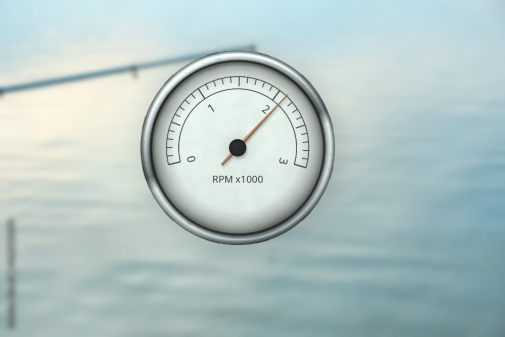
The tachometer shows {"value": 2100, "unit": "rpm"}
